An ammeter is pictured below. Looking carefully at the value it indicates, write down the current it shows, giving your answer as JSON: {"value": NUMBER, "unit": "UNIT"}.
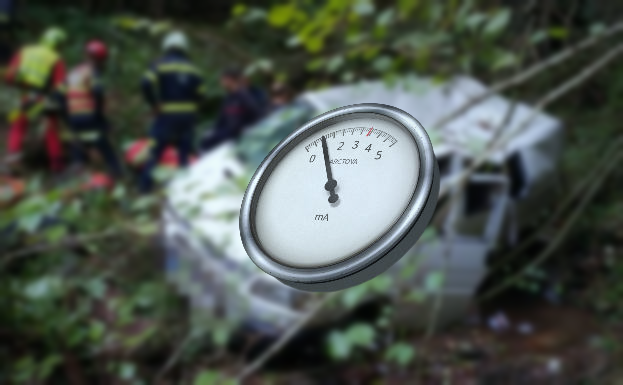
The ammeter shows {"value": 1, "unit": "mA"}
